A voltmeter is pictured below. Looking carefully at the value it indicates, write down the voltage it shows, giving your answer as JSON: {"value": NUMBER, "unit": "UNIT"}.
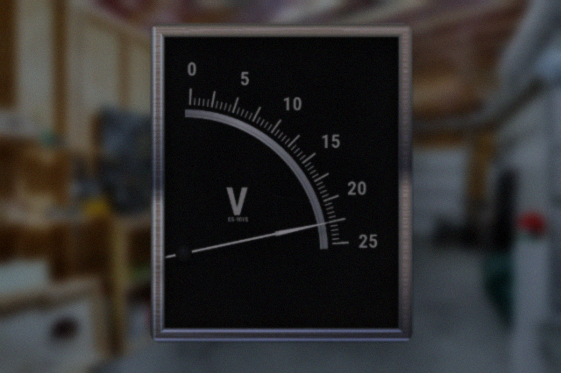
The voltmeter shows {"value": 22.5, "unit": "V"}
